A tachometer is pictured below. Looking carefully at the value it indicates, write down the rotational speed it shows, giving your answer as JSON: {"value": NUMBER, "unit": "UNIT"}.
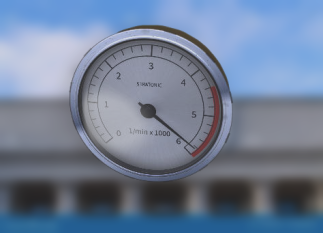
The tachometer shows {"value": 5800, "unit": "rpm"}
